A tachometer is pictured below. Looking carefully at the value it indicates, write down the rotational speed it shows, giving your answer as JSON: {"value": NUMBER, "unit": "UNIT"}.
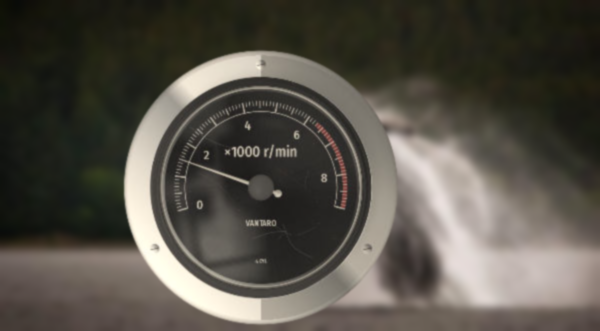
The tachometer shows {"value": 1500, "unit": "rpm"}
